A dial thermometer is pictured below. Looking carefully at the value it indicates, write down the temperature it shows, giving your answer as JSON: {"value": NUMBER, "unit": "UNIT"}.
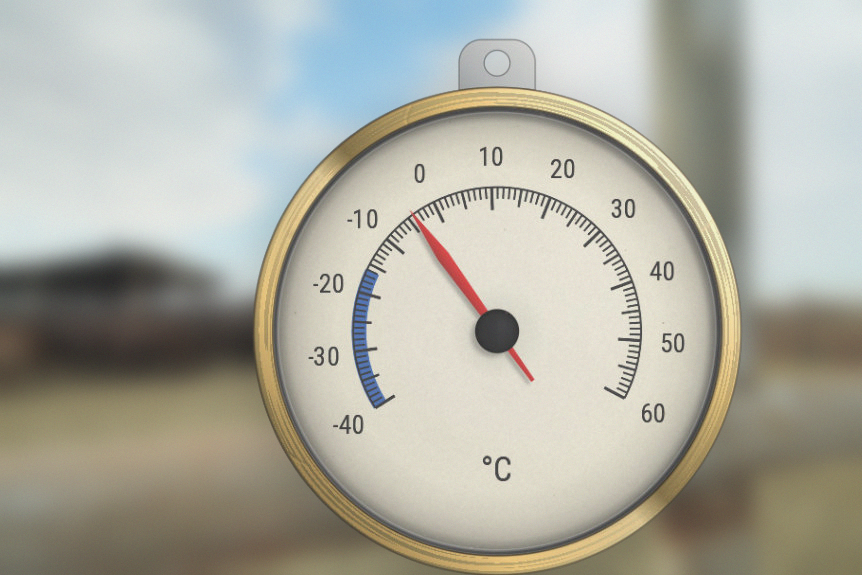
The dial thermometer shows {"value": -4, "unit": "°C"}
